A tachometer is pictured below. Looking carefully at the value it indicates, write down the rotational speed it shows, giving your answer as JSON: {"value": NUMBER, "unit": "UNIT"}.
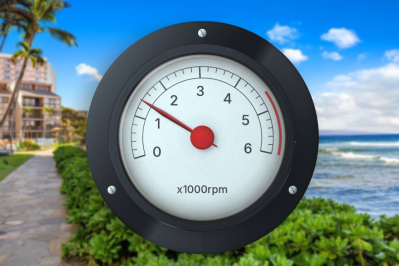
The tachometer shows {"value": 1400, "unit": "rpm"}
